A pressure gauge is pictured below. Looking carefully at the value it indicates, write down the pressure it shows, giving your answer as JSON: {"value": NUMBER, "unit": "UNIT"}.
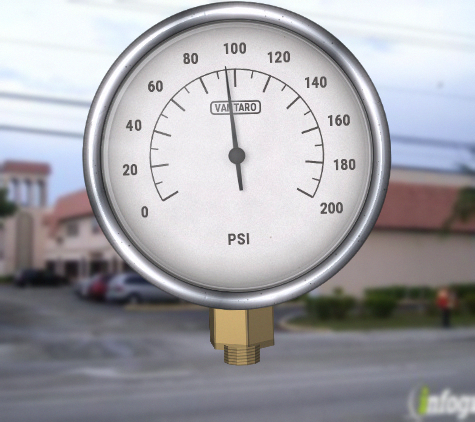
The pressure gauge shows {"value": 95, "unit": "psi"}
